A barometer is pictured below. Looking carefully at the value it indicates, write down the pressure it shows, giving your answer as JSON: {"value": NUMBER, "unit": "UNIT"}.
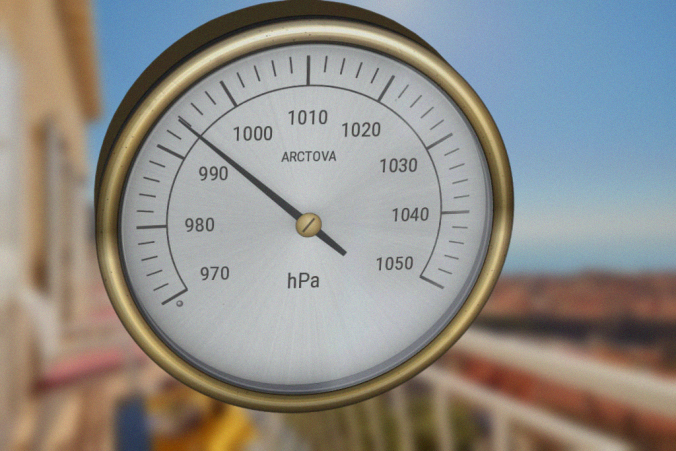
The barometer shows {"value": 994, "unit": "hPa"}
